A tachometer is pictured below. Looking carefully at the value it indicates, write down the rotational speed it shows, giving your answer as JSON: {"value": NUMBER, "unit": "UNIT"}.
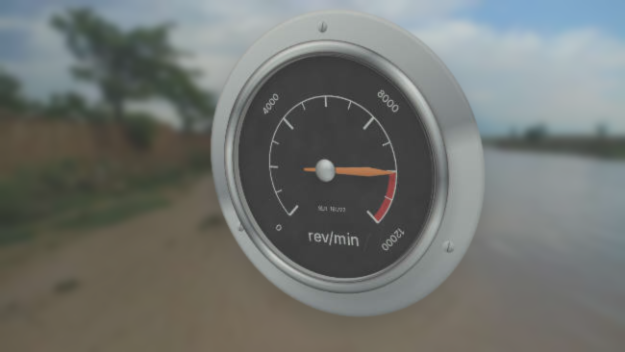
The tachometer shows {"value": 10000, "unit": "rpm"}
